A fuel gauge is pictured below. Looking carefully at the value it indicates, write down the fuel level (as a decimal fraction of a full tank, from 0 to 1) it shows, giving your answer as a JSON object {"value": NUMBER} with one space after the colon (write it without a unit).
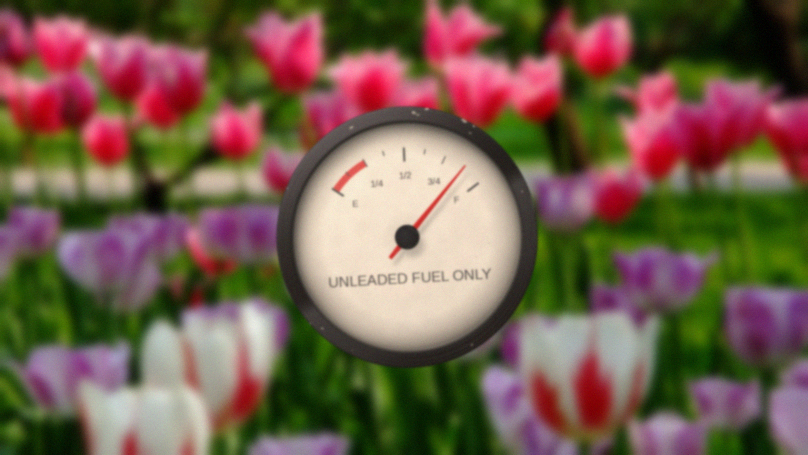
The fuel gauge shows {"value": 0.875}
